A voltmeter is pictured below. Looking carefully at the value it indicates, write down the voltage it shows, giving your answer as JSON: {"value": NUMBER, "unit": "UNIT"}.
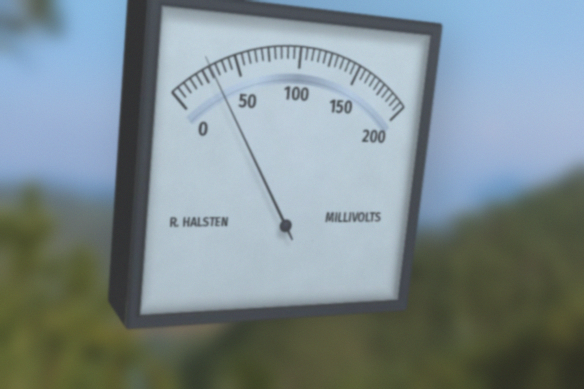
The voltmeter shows {"value": 30, "unit": "mV"}
